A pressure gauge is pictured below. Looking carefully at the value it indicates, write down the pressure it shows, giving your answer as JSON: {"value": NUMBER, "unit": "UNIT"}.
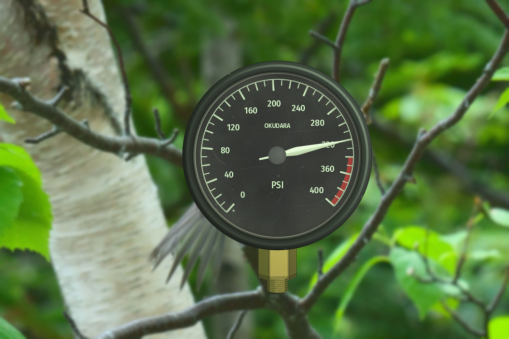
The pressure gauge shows {"value": 320, "unit": "psi"}
